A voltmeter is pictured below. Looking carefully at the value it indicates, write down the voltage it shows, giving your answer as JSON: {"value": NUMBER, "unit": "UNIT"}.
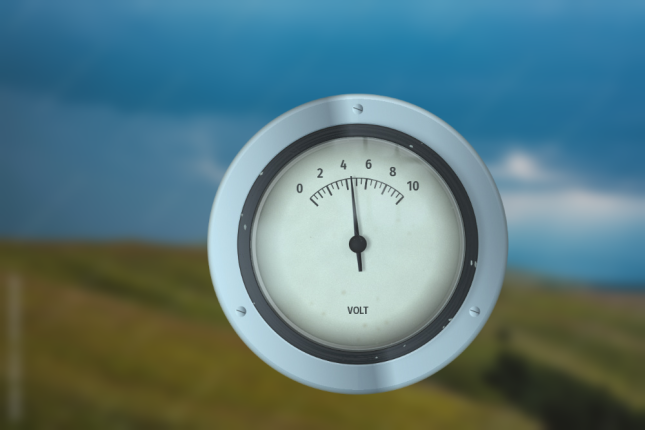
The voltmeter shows {"value": 4.5, "unit": "V"}
